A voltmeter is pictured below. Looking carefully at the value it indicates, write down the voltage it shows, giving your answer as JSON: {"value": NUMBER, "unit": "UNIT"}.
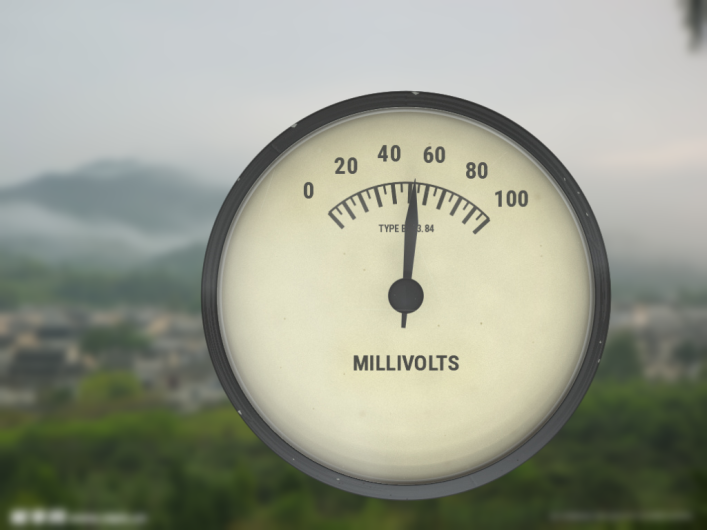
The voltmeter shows {"value": 52.5, "unit": "mV"}
